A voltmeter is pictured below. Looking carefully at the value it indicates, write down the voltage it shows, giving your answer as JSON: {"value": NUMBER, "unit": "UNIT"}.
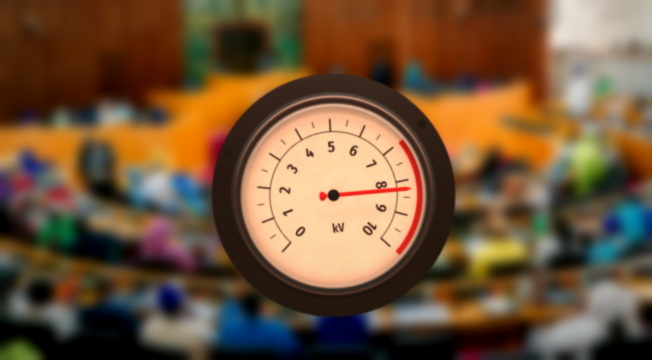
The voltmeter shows {"value": 8.25, "unit": "kV"}
